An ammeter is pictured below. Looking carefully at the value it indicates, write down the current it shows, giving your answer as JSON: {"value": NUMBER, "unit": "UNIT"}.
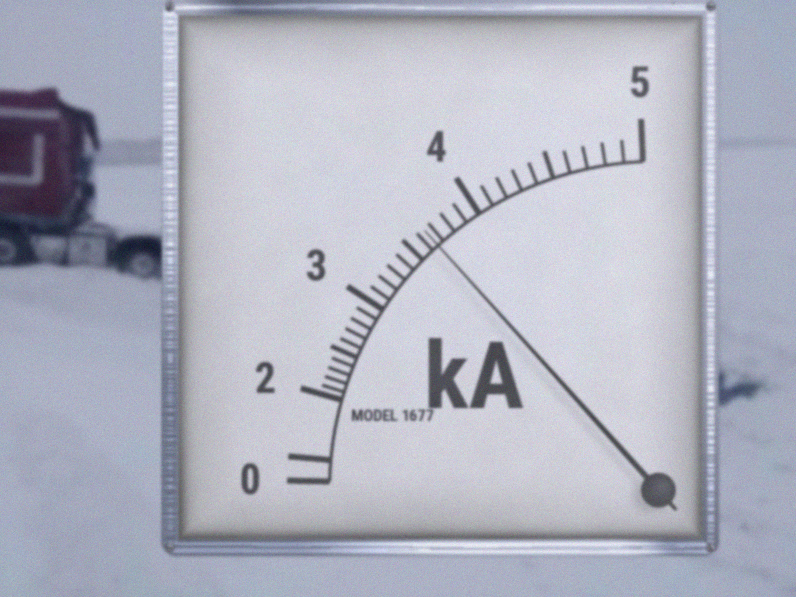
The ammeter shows {"value": 3.65, "unit": "kA"}
